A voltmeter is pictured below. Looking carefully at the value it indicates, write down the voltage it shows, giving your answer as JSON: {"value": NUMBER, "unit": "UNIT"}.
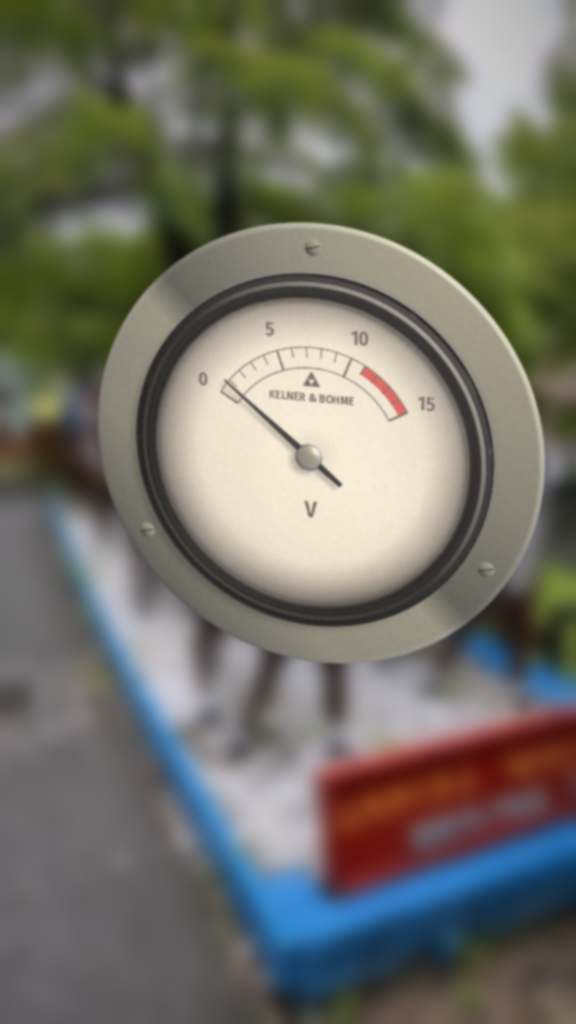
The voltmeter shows {"value": 1, "unit": "V"}
